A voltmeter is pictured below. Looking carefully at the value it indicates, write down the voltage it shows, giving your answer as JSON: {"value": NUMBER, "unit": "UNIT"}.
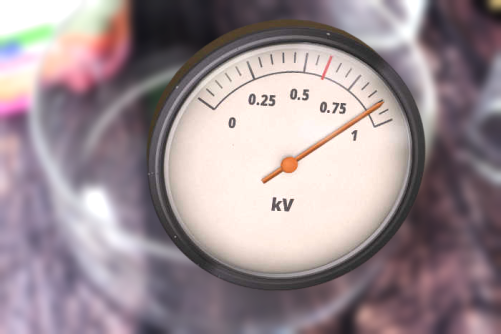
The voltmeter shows {"value": 0.9, "unit": "kV"}
